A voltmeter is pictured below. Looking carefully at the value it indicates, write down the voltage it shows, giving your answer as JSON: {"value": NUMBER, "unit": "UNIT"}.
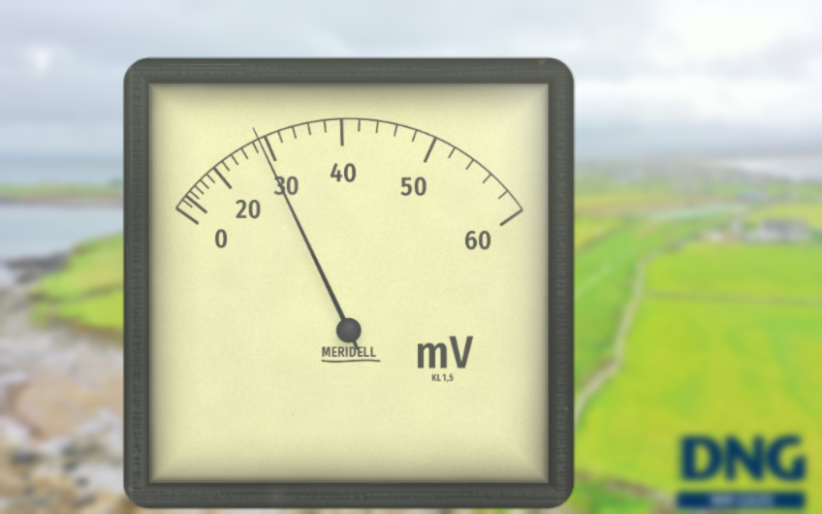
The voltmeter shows {"value": 29, "unit": "mV"}
